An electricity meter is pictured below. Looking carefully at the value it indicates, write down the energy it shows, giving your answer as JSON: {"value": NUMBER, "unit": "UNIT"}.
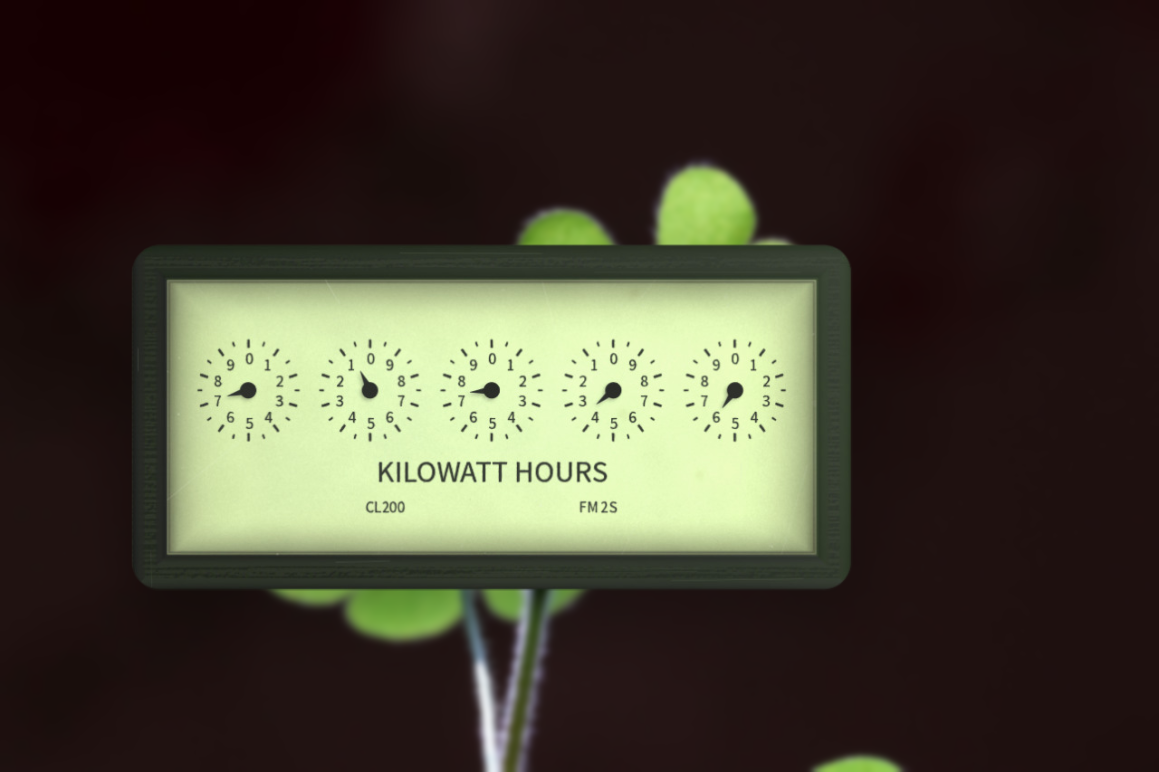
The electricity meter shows {"value": 70736, "unit": "kWh"}
